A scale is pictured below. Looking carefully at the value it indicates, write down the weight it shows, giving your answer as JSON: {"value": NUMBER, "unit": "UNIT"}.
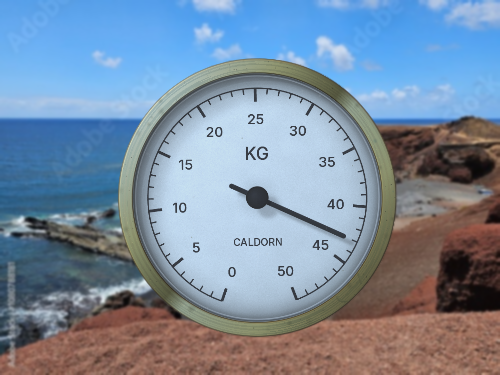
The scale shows {"value": 43, "unit": "kg"}
